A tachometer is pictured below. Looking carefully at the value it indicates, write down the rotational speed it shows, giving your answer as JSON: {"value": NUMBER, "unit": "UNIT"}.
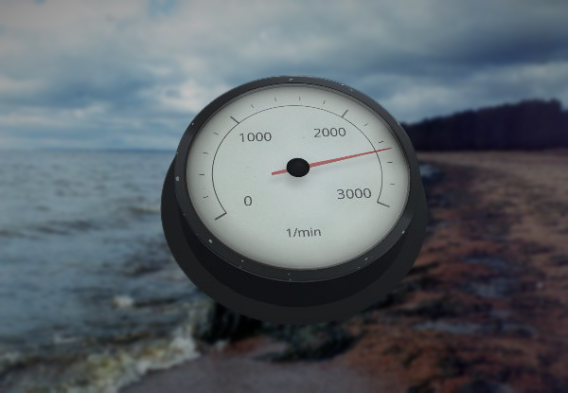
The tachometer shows {"value": 2500, "unit": "rpm"}
